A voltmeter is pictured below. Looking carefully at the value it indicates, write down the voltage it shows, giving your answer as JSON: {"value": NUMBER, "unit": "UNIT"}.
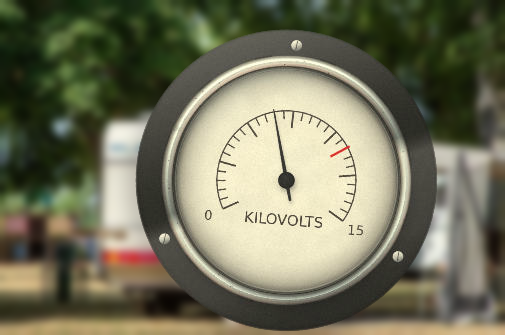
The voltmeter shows {"value": 6.5, "unit": "kV"}
